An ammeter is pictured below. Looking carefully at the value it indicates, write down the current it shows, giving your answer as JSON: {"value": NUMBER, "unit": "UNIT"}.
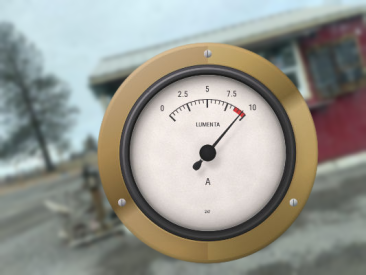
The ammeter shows {"value": 9.5, "unit": "A"}
